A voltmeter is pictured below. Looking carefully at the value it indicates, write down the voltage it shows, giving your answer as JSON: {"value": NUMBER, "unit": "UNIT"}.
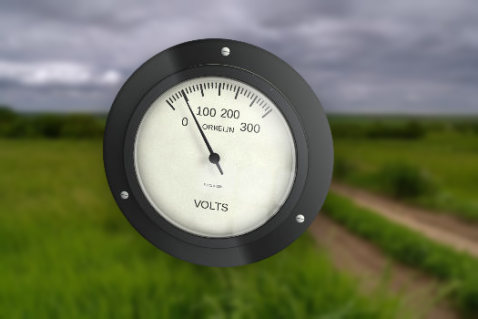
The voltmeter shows {"value": 50, "unit": "V"}
